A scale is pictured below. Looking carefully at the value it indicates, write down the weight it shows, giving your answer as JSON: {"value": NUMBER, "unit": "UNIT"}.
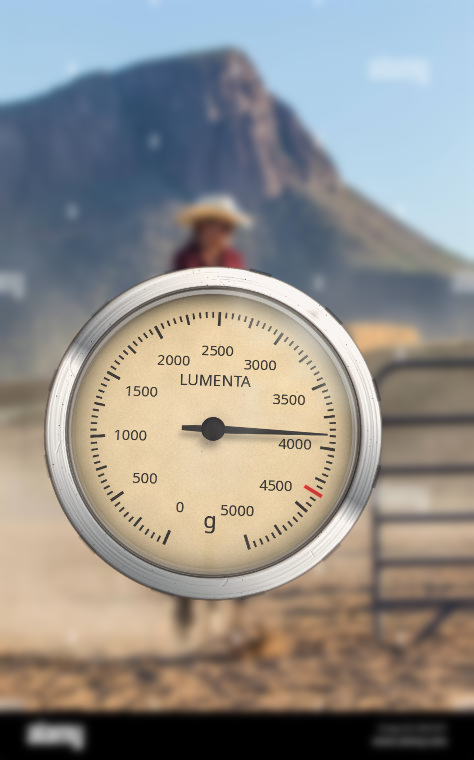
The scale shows {"value": 3900, "unit": "g"}
